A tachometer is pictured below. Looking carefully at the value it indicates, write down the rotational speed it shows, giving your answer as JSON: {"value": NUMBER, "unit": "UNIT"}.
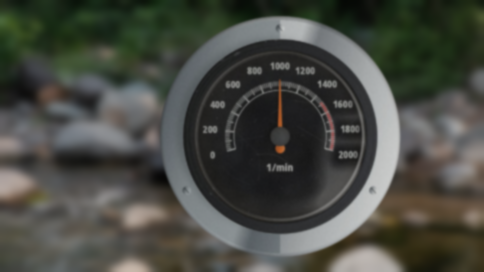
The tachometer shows {"value": 1000, "unit": "rpm"}
